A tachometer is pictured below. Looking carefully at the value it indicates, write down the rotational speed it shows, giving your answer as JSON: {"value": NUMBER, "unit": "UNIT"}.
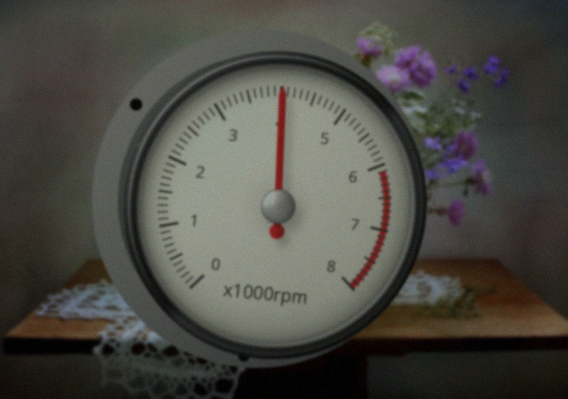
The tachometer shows {"value": 4000, "unit": "rpm"}
